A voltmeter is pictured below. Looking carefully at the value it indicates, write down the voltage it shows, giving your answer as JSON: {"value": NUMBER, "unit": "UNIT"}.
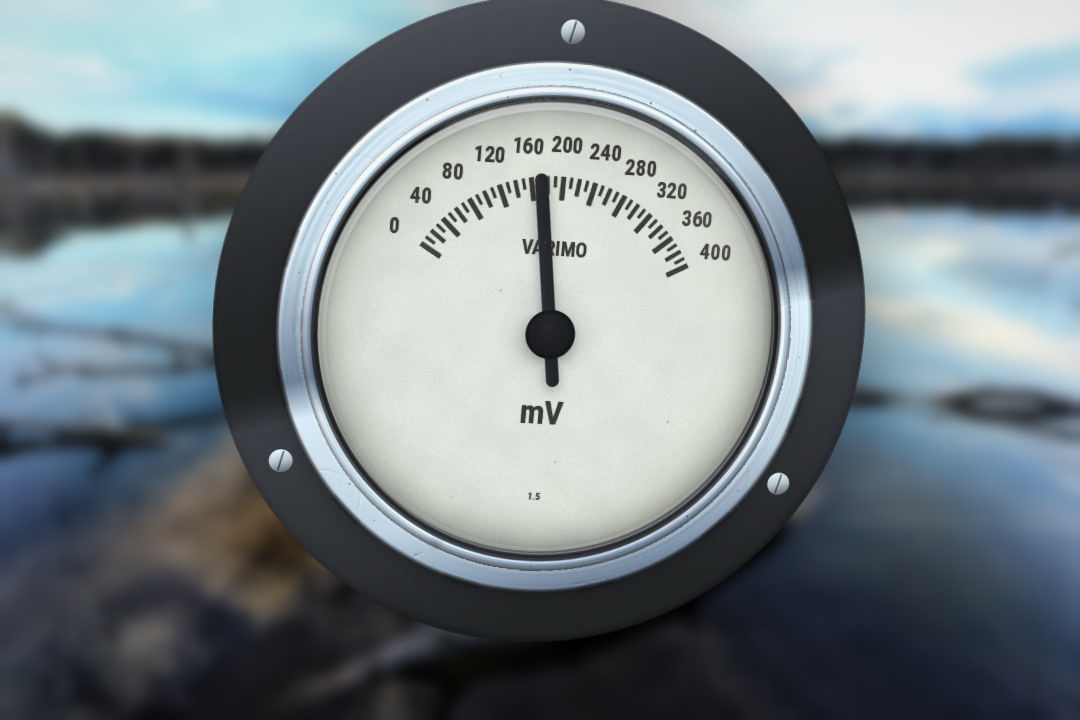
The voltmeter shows {"value": 170, "unit": "mV"}
